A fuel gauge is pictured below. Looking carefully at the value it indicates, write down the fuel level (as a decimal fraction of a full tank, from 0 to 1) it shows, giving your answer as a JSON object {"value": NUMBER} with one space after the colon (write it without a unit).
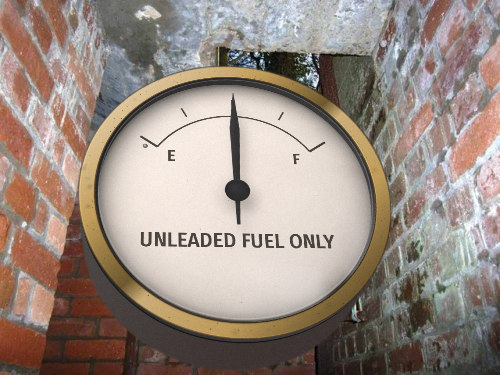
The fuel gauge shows {"value": 0.5}
